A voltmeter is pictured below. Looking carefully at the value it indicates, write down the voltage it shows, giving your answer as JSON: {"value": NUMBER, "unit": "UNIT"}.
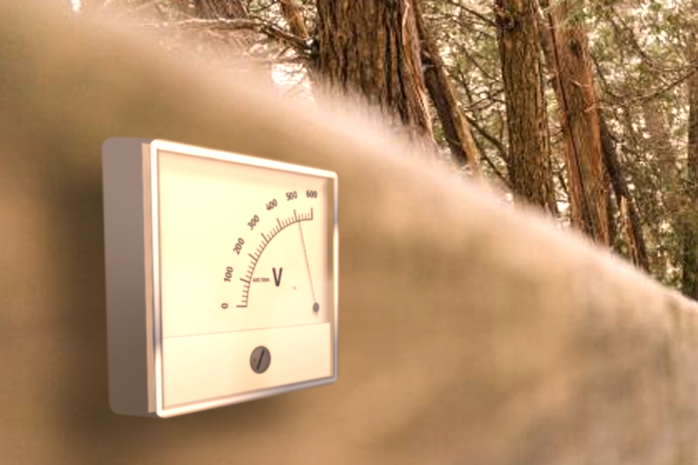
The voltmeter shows {"value": 500, "unit": "V"}
